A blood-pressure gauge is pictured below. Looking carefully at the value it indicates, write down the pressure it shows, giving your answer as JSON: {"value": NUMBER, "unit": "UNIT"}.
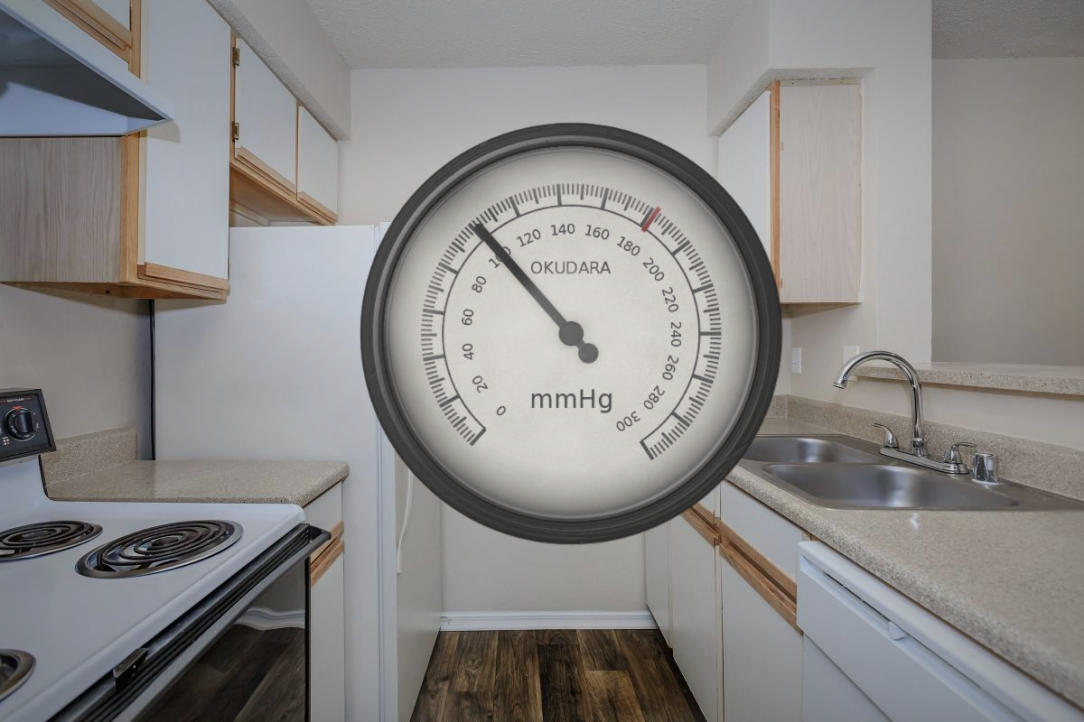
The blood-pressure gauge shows {"value": 102, "unit": "mmHg"}
